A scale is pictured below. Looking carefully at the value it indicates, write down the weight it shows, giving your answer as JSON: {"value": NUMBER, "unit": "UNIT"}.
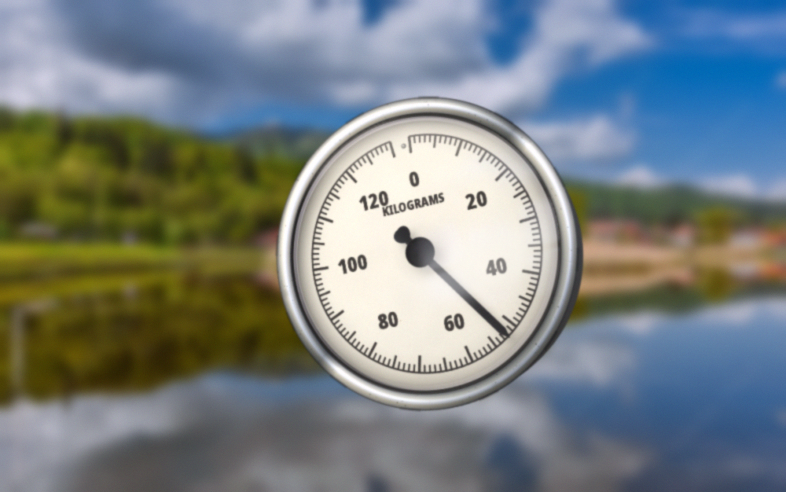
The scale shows {"value": 52, "unit": "kg"}
